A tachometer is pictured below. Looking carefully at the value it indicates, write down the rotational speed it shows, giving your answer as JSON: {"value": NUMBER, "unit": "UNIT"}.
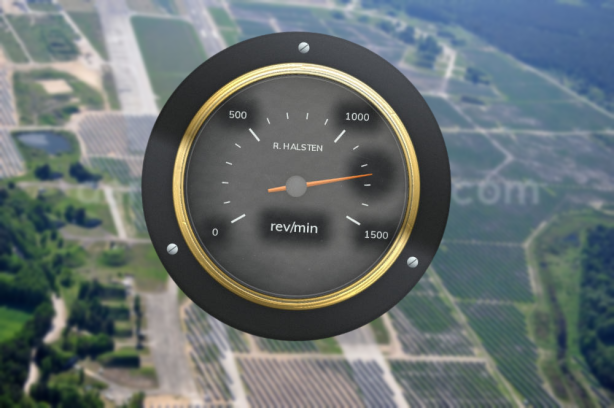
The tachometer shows {"value": 1250, "unit": "rpm"}
